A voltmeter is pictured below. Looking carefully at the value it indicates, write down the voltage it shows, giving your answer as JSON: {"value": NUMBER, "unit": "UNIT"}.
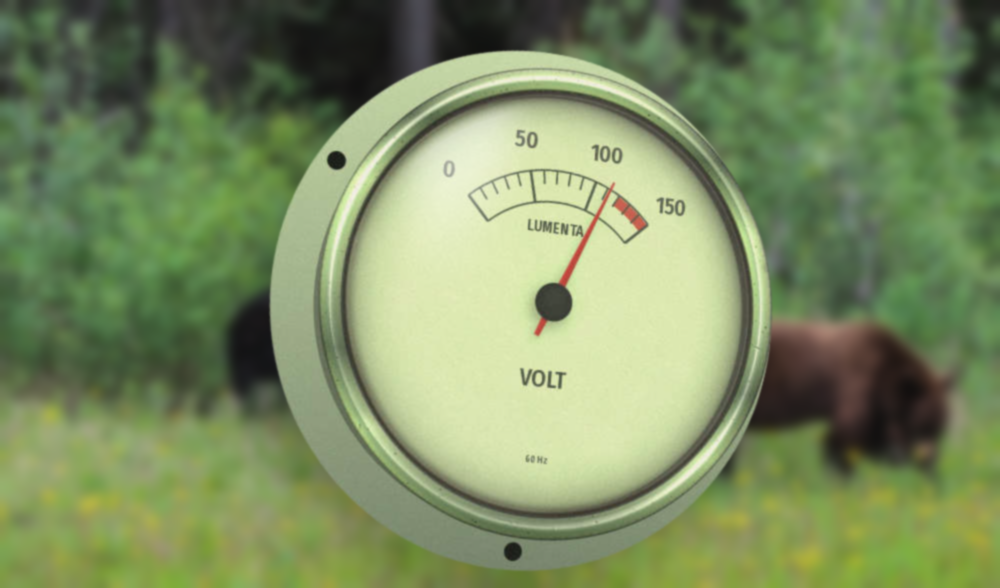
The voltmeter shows {"value": 110, "unit": "V"}
